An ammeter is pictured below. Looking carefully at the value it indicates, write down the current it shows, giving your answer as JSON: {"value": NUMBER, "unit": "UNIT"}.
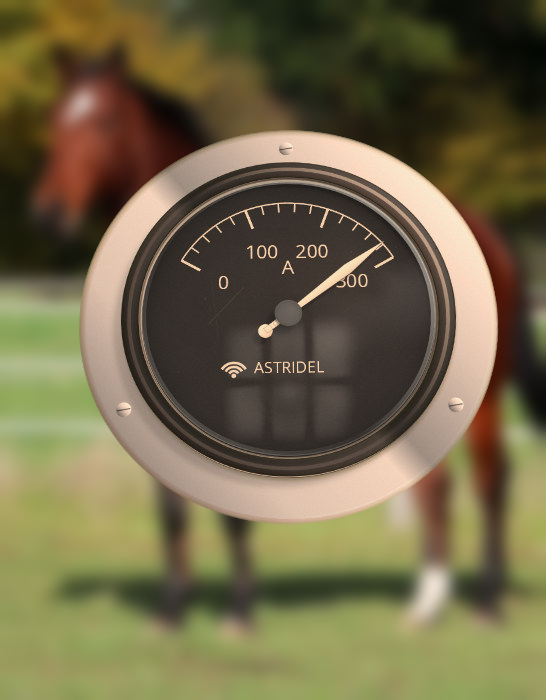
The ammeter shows {"value": 280, "unit": "A"}
